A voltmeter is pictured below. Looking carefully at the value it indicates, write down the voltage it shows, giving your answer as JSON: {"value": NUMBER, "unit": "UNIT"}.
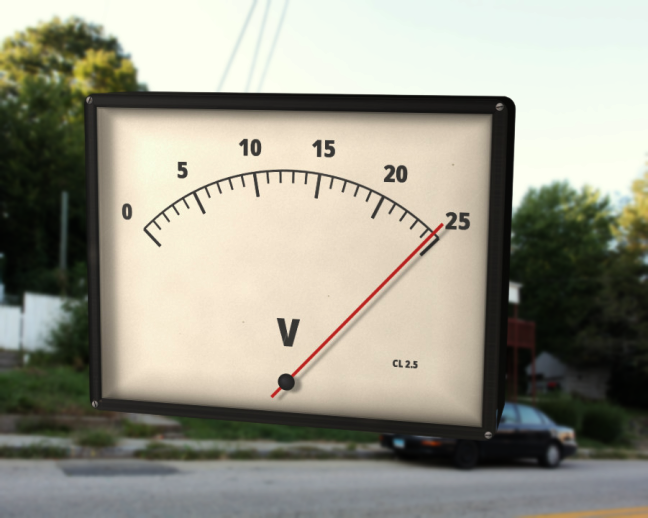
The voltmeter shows {"value": 24.5, "unit": "V"}
